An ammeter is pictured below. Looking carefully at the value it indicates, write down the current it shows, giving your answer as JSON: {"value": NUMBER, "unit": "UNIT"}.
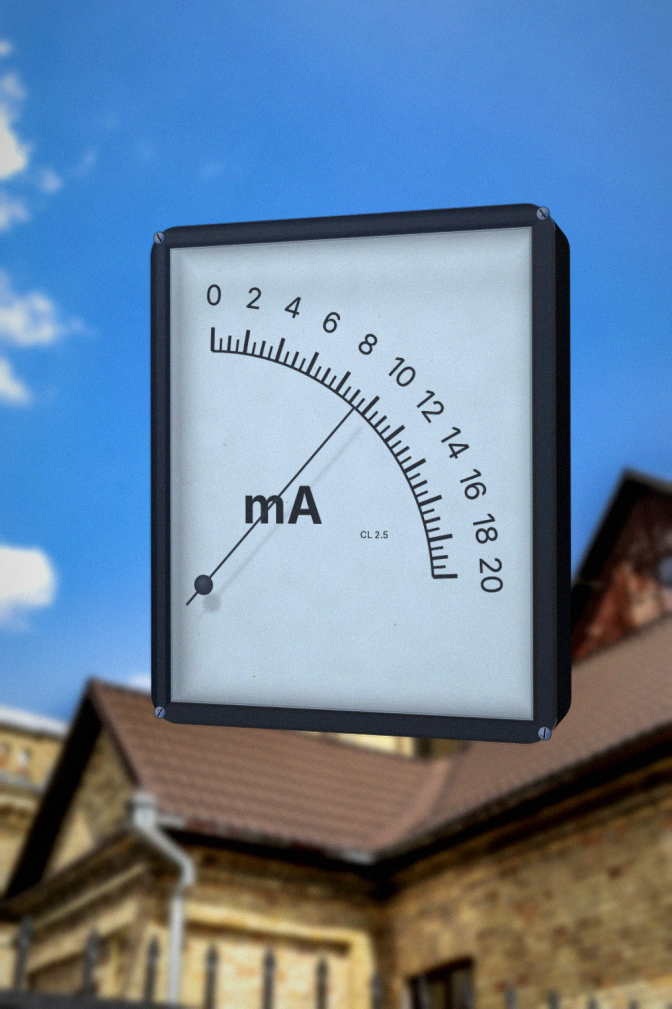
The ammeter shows {"value": 9.5, "unit": "mA"}
